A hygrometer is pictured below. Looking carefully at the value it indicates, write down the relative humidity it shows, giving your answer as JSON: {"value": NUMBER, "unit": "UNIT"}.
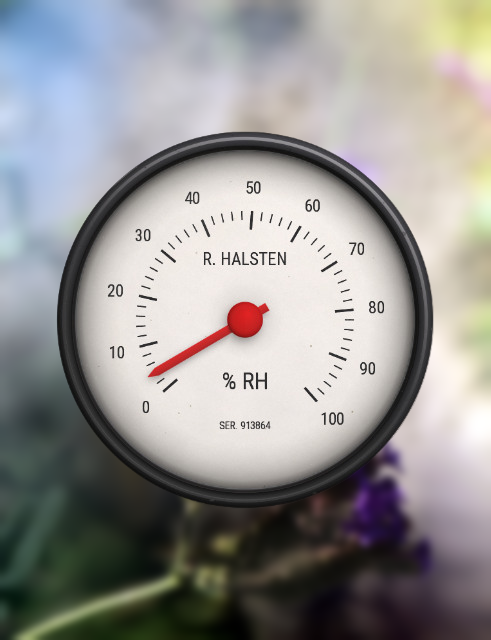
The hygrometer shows {"value": 4, "unit": "%"}
